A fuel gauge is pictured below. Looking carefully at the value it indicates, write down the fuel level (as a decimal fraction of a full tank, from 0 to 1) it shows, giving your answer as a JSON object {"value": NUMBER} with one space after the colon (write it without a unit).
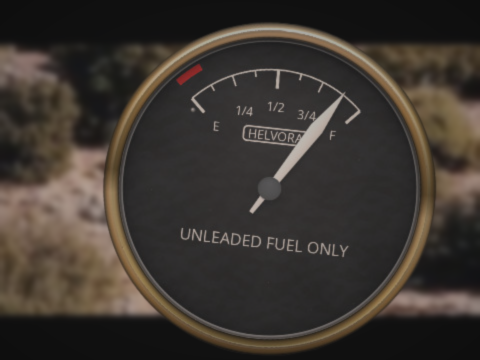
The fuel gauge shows {"value": 0.875}
